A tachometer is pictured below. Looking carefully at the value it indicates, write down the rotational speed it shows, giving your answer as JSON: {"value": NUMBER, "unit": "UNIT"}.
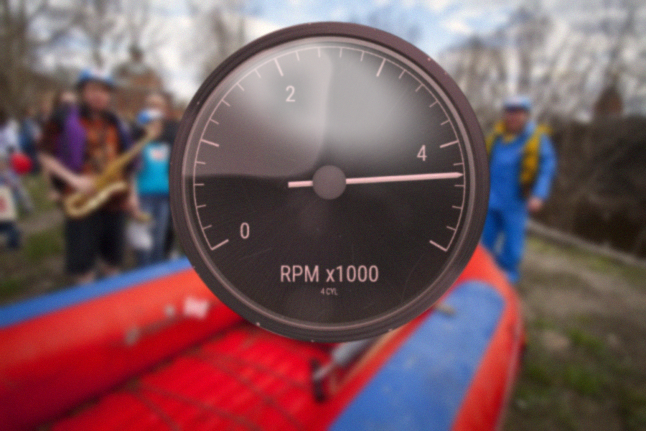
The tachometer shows {"value": 4300, "unit": "rpm"}
